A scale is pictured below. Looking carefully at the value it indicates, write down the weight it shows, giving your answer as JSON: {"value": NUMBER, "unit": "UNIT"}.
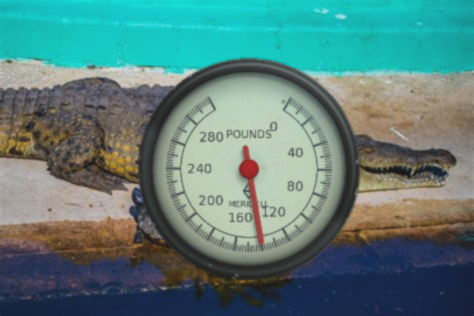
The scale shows {"value": 140, "unit": "lb"}
